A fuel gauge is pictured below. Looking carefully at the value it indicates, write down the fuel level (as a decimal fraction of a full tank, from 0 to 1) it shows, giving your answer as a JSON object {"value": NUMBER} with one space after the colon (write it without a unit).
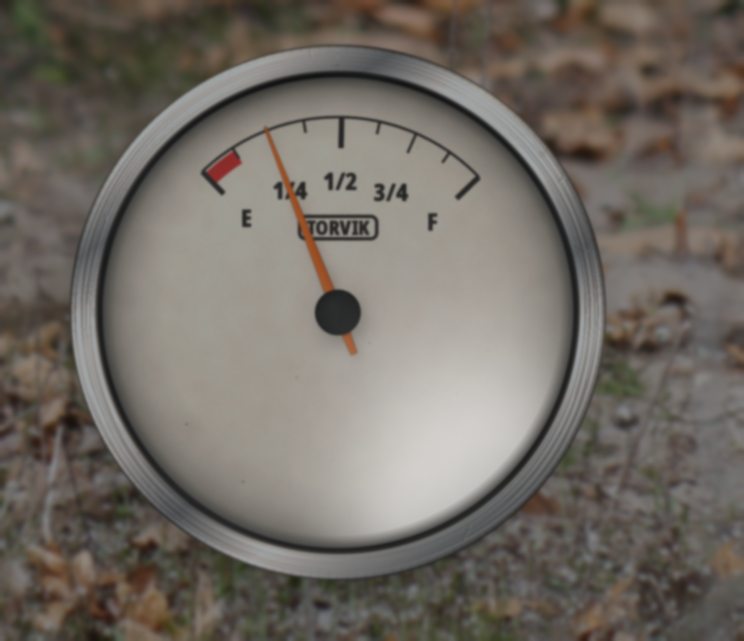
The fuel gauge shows {"value": 0.25}
